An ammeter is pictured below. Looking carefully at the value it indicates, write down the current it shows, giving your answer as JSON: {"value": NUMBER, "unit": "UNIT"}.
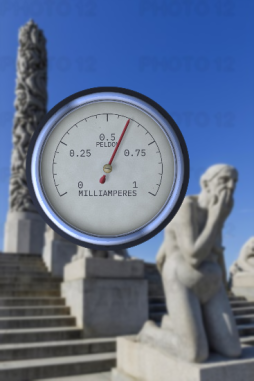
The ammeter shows {"value": 0.6, "unit": "mA"}
